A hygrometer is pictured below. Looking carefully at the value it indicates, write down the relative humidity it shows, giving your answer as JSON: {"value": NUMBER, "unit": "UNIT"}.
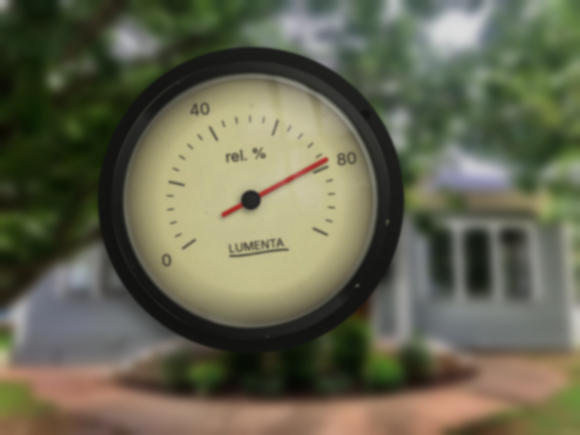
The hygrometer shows {"value": 78, "unit": "%"}
